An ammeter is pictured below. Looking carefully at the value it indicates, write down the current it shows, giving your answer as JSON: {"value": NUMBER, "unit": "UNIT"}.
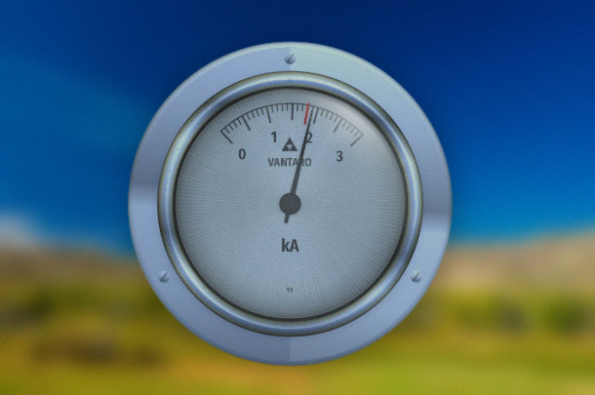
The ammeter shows {"value": 1.9, "unit": "kA"}
